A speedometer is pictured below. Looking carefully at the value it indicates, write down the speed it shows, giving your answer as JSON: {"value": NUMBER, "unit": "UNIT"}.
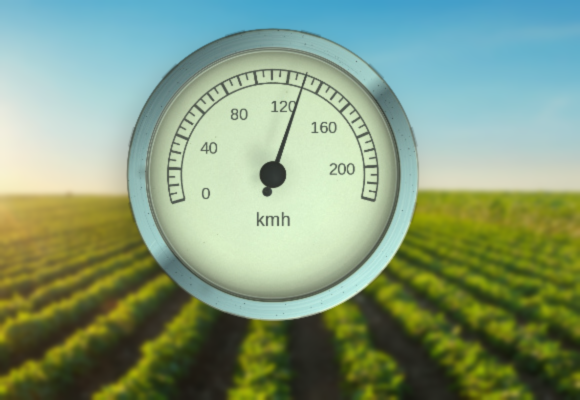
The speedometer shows {"value": 130, "unit": "km/h"}
